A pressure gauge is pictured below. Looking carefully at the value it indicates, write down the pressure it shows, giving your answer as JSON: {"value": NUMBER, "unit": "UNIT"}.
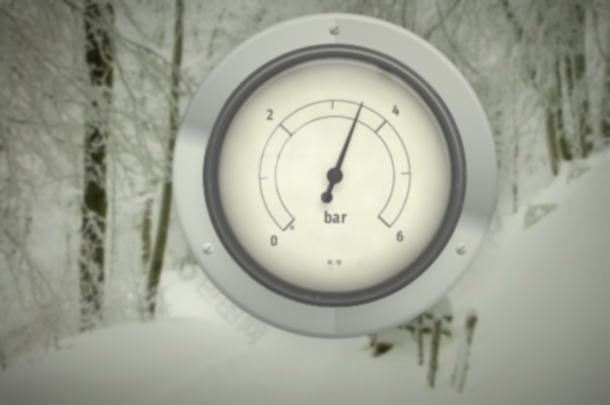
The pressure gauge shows {"value": 3.5, "unit": "bar"}
